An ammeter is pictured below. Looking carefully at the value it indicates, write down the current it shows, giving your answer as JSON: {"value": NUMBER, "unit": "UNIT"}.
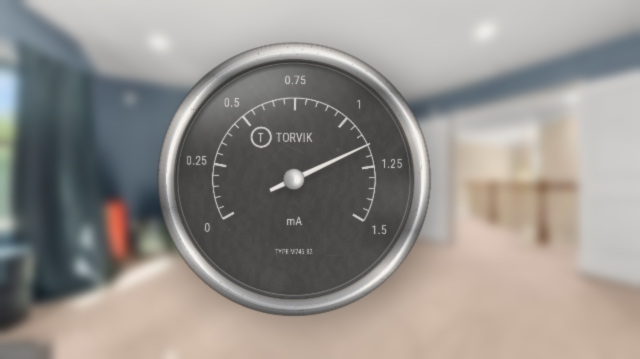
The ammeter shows {"value": 1.15, "unit": "mA"}
